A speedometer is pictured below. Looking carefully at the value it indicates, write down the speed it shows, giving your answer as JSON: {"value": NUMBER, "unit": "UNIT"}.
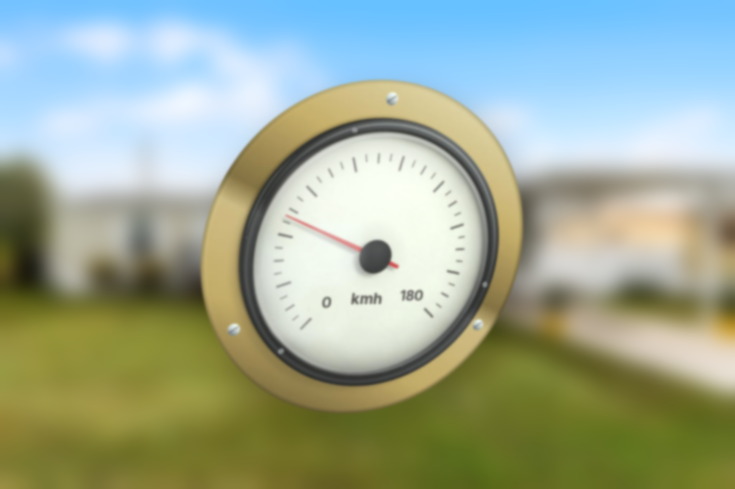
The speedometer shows {"value": 47.5, "unit": "km/h"}
